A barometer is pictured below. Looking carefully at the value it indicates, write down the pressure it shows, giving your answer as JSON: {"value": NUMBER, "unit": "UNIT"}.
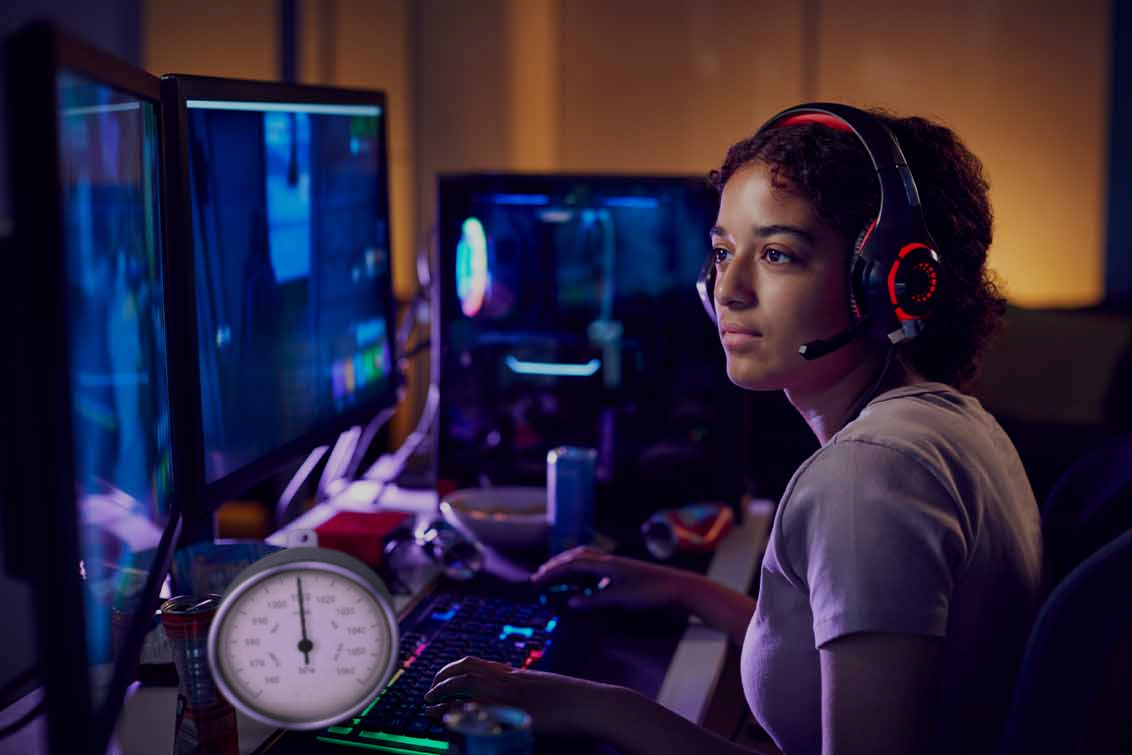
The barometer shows {"value": 1010, "unit": "hPa"}
